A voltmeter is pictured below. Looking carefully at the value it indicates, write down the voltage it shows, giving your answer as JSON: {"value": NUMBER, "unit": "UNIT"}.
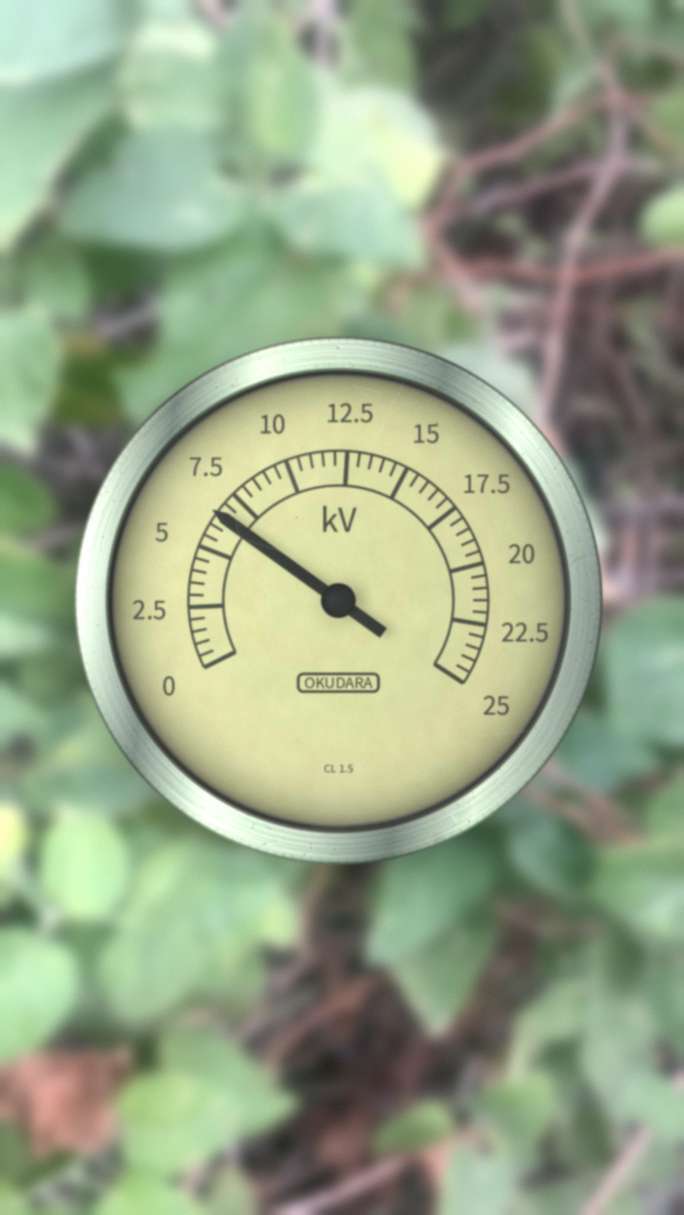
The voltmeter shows {"value": 6.5, "unit": "kV"}
